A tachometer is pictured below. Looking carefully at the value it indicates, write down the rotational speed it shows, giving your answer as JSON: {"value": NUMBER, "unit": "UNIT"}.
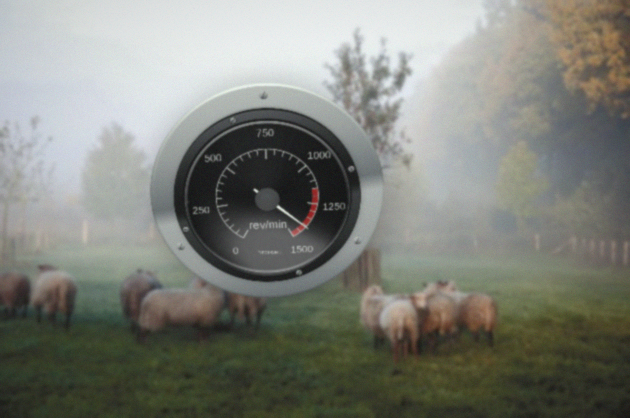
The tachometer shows {"value": 1400, "unit": "rpm"}
